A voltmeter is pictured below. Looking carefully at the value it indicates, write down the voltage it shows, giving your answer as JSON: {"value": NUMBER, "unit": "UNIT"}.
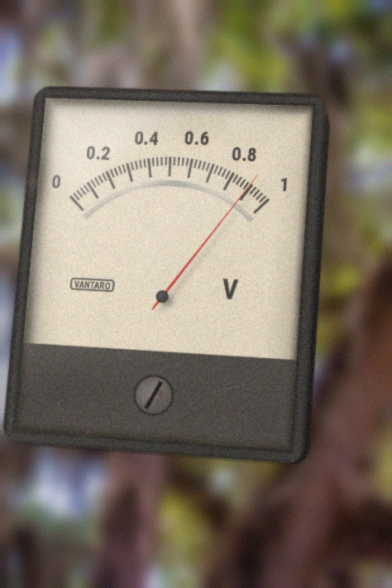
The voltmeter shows {"value": 0.9, "unit": "V"}
